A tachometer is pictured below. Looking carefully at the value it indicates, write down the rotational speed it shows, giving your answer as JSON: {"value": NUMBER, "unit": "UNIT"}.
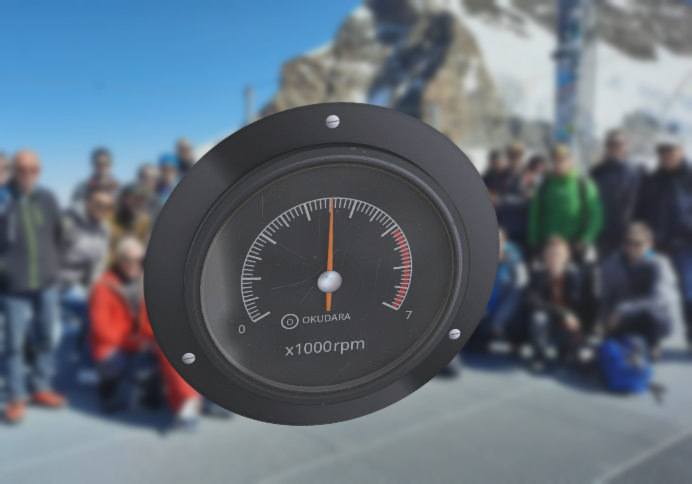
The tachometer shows {"value": 3500, "unit": "rpm"}
